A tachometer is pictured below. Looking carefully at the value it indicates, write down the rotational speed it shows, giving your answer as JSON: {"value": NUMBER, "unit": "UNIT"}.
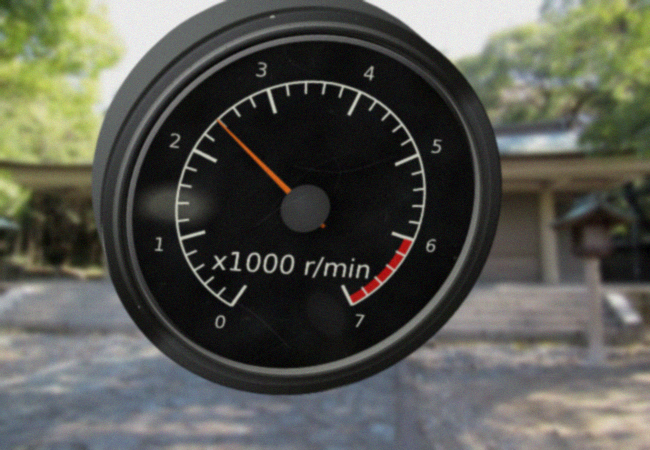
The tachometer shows {"value": 2400, "unit": "rpm"}
